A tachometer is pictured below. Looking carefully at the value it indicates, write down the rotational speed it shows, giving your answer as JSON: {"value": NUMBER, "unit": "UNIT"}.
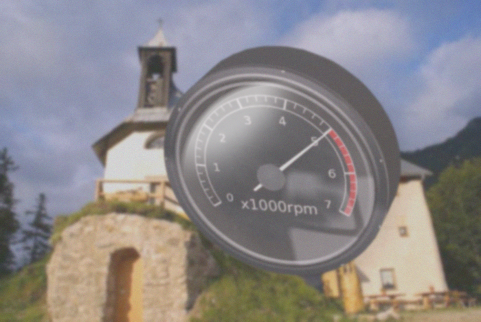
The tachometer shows {"value": 5000, "unit": "rpm"}
